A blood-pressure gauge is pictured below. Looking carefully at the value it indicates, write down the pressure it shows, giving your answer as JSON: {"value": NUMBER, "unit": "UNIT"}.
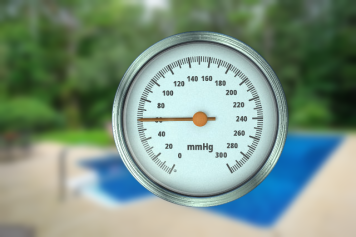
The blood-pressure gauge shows {"value": 60, "unit": "mmHg"}
